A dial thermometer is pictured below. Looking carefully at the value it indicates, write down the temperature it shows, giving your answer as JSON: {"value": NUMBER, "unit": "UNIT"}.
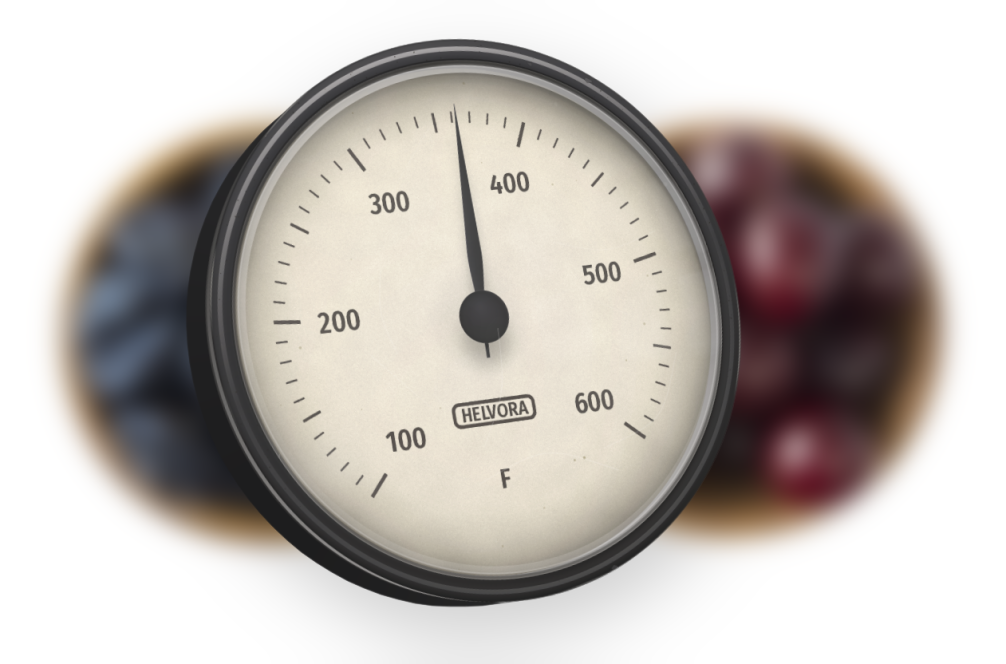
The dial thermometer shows {"value": 360, "unit": "°F"}
